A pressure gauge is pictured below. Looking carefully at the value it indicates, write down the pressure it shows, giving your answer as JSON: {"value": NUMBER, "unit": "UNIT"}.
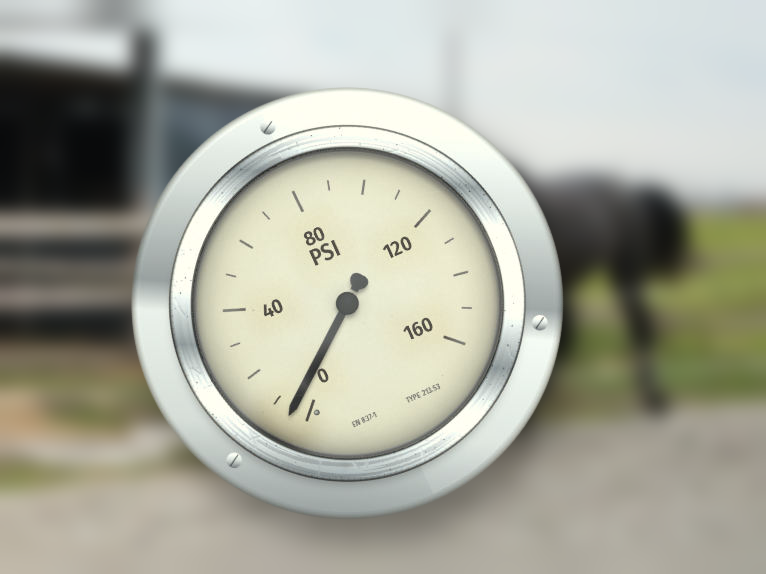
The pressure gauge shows {"value": 5, "unit": "psi"}
